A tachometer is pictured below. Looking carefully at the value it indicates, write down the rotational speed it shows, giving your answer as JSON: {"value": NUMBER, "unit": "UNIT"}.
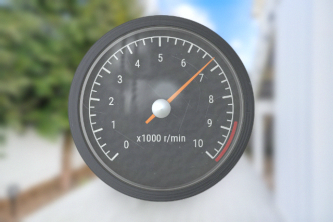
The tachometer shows {"value": 6750, "unit": "rpm"}
